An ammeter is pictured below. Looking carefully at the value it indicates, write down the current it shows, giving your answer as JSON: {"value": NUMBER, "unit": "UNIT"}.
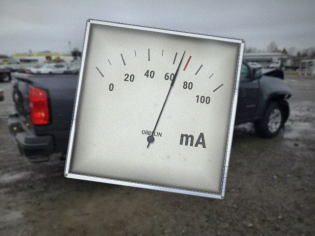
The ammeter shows {"value": 65, "unit": "mA"}
